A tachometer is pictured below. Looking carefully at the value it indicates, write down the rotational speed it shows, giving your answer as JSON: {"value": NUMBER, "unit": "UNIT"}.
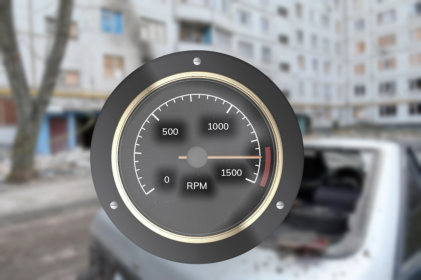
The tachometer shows {"value": 1350, "unit": "rpm"}
